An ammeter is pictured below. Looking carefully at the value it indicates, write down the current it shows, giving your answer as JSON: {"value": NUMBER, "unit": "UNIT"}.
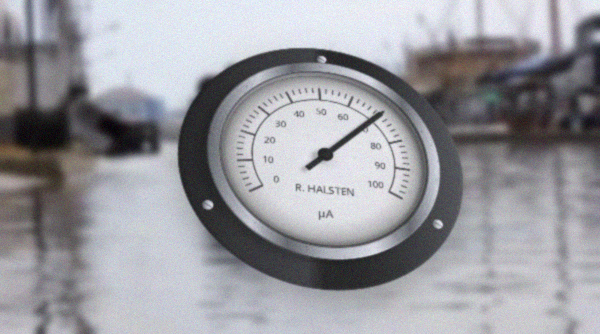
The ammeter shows {"value": 70, "unit": "µA"}
